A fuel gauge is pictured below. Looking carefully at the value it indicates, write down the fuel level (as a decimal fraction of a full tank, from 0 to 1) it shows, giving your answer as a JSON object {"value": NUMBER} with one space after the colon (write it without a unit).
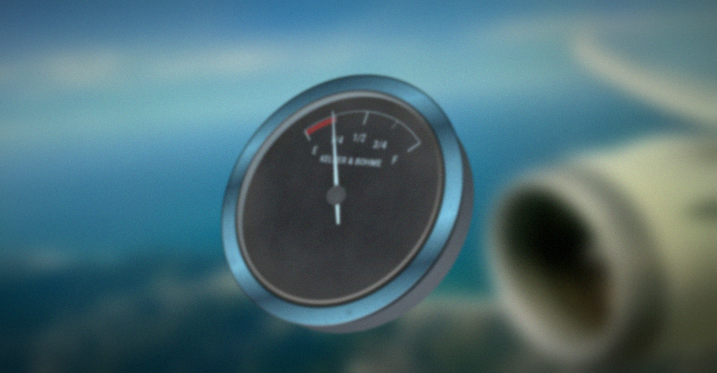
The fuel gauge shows {"value": 0.25}
